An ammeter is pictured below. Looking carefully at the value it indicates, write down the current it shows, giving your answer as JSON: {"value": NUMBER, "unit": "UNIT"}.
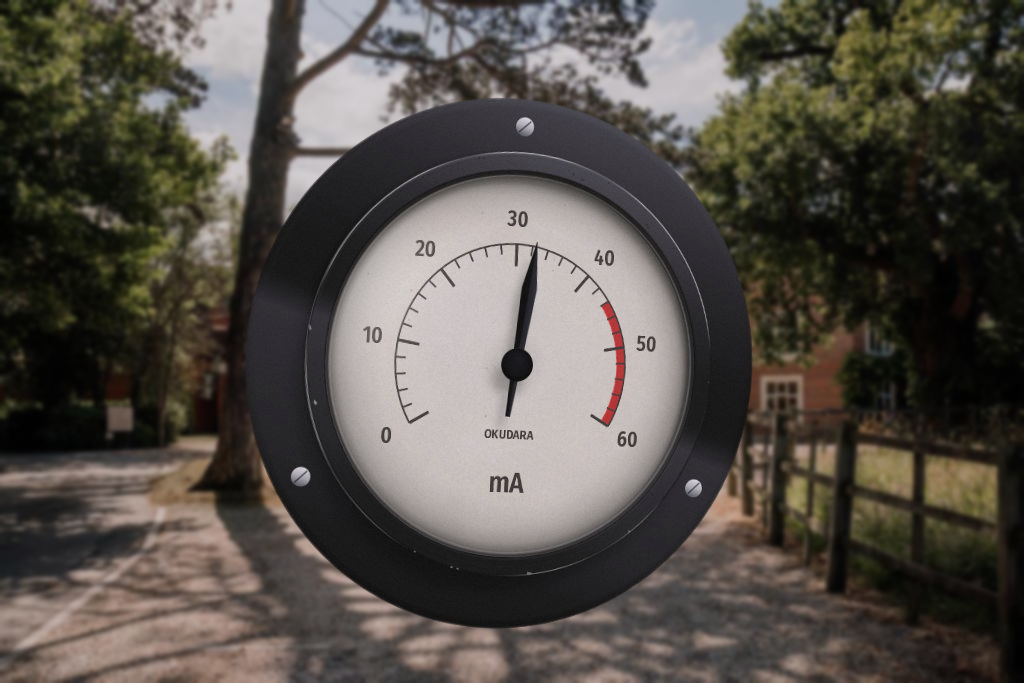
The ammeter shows {"value": 32, "unit": "mA"}
